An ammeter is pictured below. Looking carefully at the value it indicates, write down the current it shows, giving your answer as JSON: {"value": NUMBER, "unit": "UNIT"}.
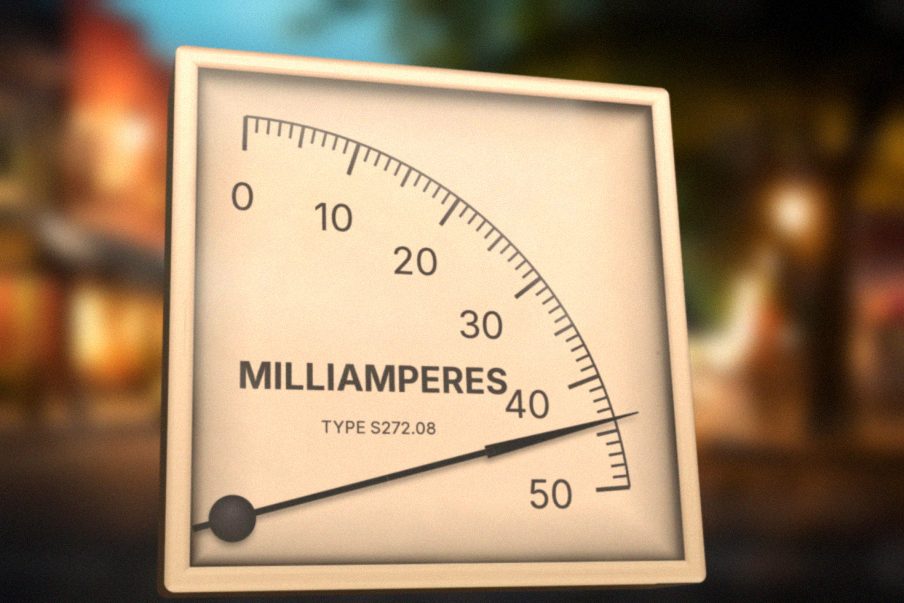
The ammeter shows {"value": 44, "unit": "mA"}
